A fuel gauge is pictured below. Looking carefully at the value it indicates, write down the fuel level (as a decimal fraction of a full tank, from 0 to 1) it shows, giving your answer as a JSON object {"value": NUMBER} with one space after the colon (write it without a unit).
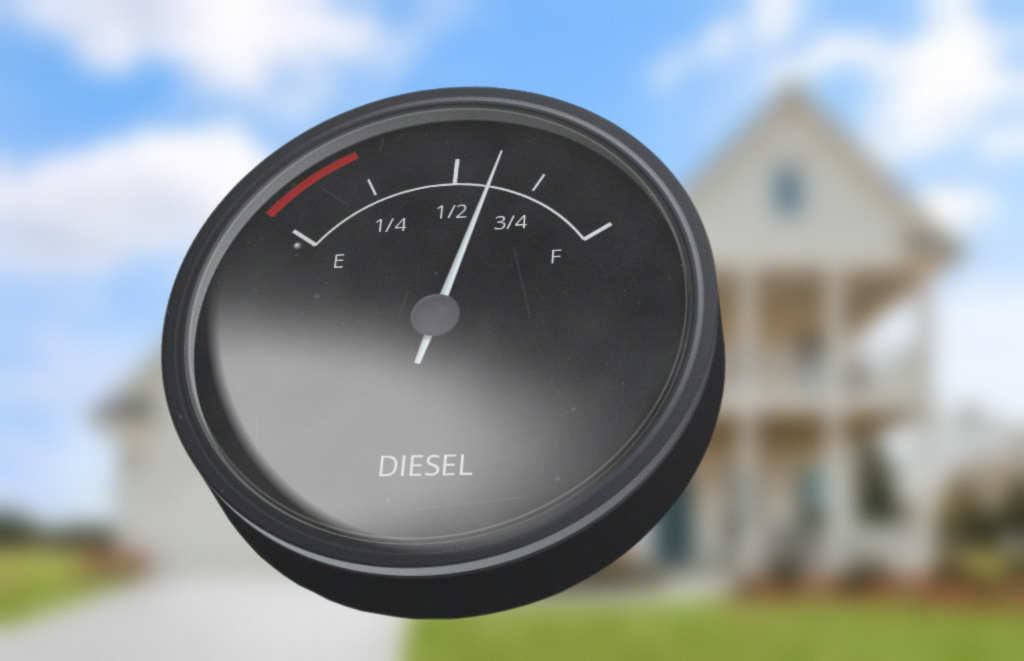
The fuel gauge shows {"value": 0.625}
